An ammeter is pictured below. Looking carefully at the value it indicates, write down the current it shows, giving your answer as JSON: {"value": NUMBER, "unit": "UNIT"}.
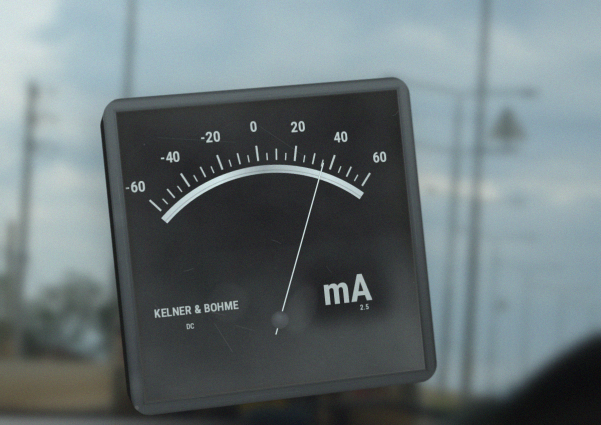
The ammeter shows {"value": 35, "unit": "mA"}
